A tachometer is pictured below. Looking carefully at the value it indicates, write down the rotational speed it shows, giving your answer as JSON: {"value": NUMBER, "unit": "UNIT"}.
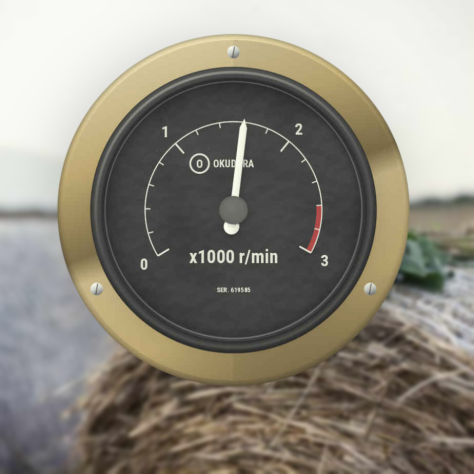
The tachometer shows {"value": 1600, "unit": "rpm"}
